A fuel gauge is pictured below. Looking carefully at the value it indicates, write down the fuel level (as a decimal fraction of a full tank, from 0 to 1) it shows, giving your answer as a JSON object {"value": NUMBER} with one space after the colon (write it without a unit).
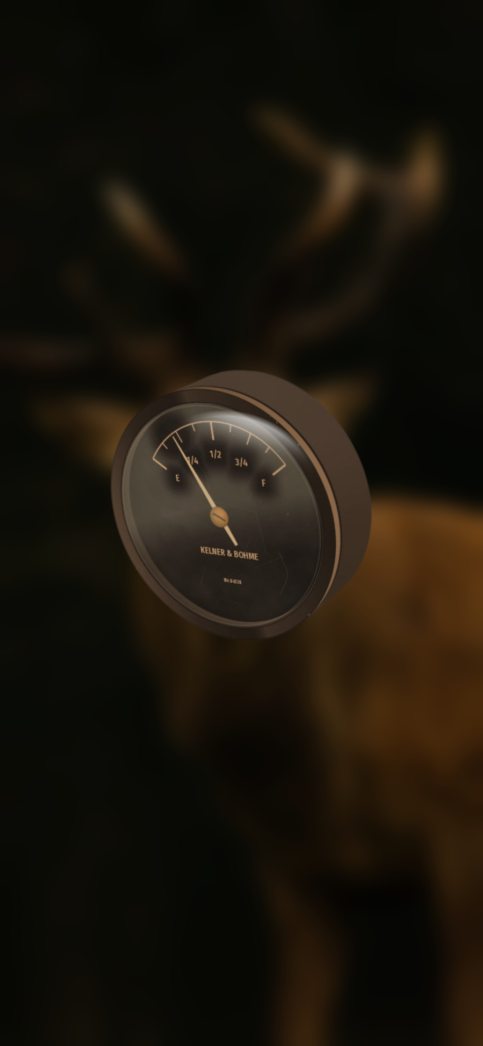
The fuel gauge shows {"value": 0.25}
